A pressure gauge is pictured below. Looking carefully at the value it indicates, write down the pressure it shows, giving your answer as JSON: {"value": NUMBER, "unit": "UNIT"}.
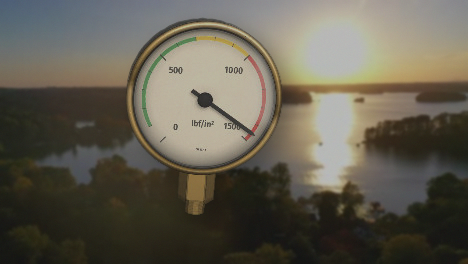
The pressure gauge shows {"value": 1450, "unit": "psi"}
